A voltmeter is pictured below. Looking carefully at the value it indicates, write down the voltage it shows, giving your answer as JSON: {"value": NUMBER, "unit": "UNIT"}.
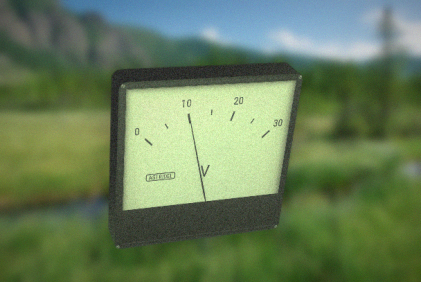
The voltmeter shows {"value": 10, "unit": "V"}
